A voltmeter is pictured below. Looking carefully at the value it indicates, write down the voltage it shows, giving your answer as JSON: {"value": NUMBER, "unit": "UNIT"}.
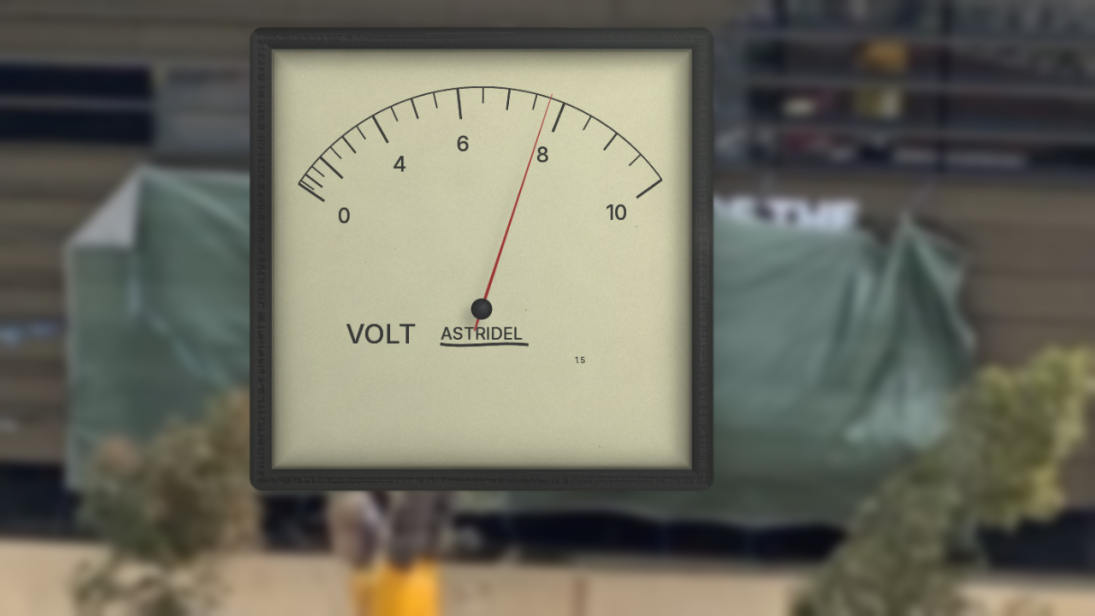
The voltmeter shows {"value": 7.75, "unit": "V"}
